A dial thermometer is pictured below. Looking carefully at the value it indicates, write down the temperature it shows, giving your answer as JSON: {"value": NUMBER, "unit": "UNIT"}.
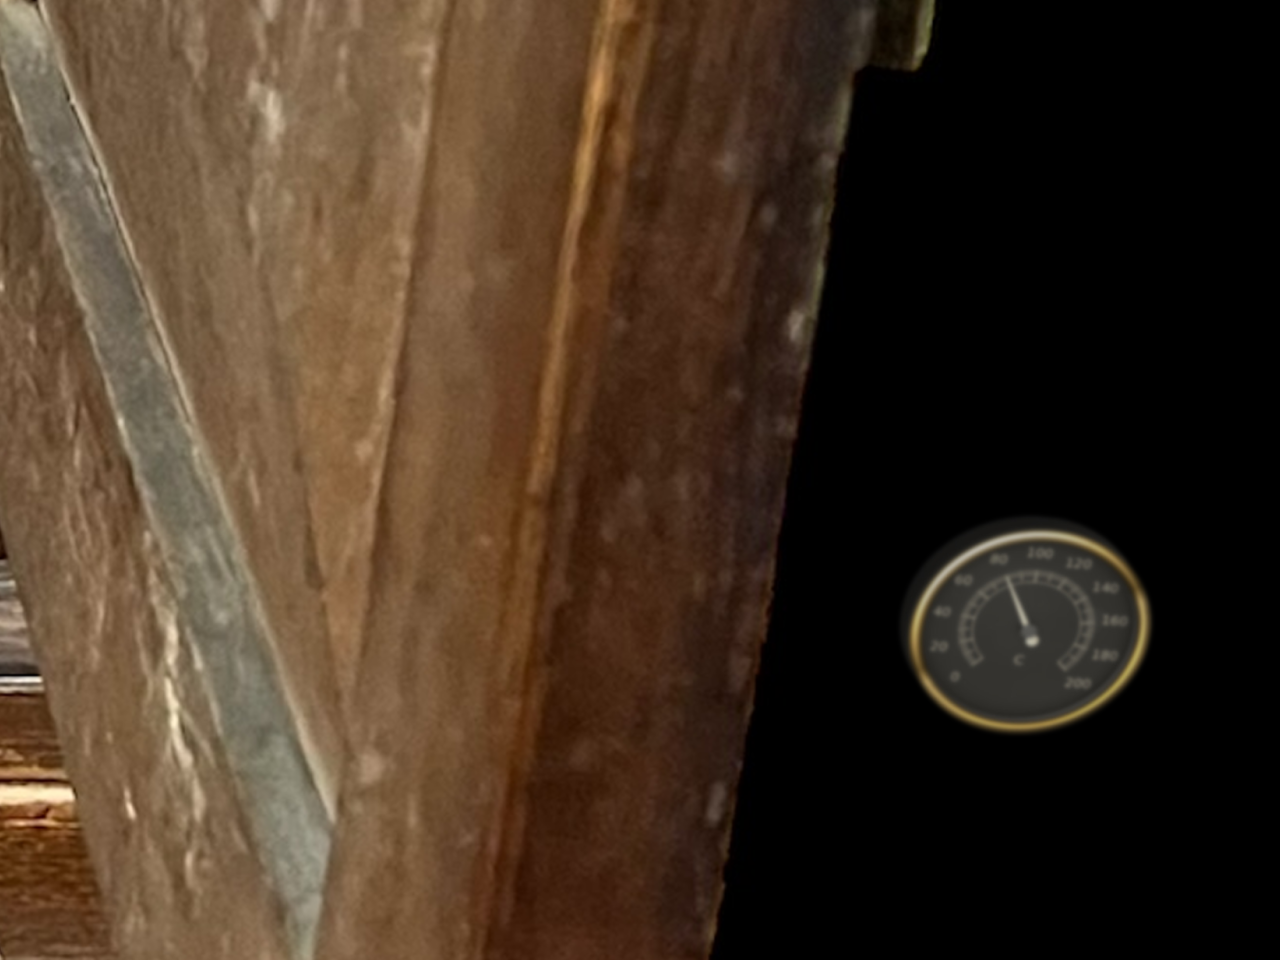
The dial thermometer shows {"value": 80, "unit": "°C"}
